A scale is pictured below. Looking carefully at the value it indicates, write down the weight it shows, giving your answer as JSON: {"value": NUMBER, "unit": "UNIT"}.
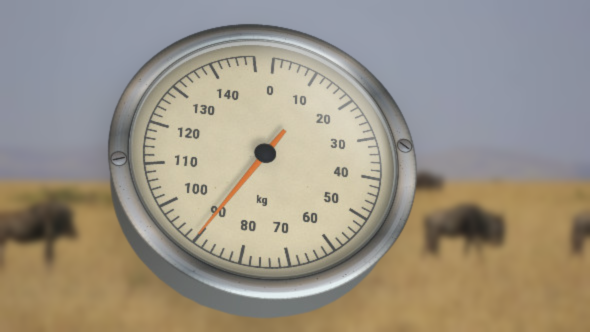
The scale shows {"value": 90, "unit": "kg"}
